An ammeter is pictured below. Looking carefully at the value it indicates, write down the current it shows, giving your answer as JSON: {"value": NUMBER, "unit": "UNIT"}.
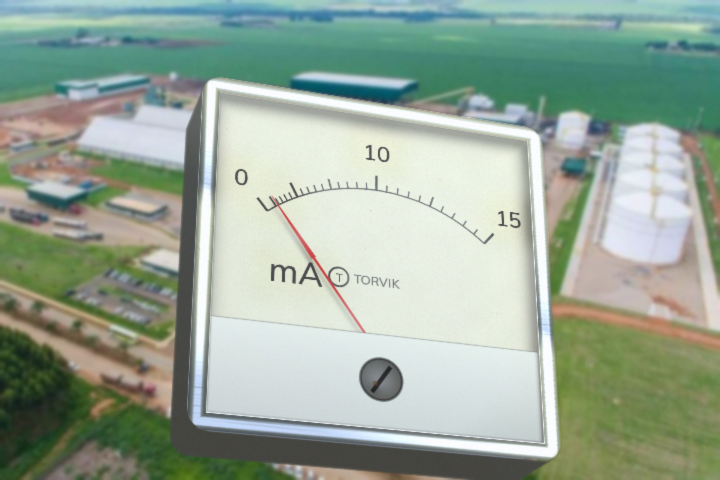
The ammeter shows {"value": 2.5, "unit": "mA"}
